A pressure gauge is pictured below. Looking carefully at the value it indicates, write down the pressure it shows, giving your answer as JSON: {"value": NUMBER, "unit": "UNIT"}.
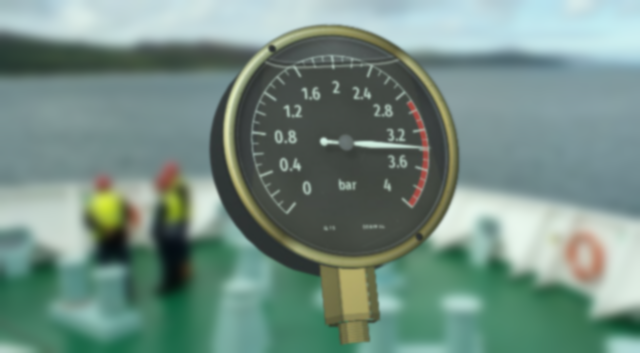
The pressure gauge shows {"value": 3.4, "unit": "bar"}
